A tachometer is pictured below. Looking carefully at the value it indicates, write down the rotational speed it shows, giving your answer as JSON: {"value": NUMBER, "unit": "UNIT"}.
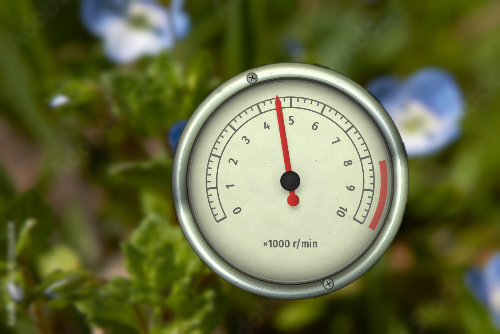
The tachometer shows {"value": 4600, "unit": "rpm"}
